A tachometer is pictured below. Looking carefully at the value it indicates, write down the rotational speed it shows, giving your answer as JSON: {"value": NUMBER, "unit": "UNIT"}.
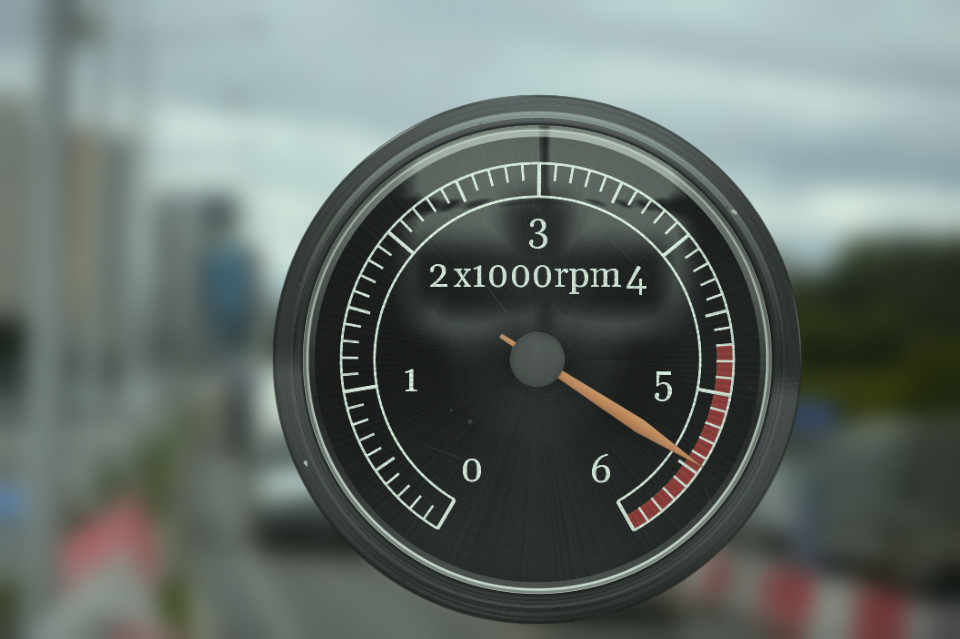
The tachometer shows {"value": 5450, "unit": "rpm"}
